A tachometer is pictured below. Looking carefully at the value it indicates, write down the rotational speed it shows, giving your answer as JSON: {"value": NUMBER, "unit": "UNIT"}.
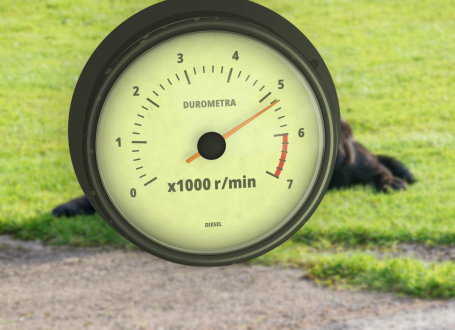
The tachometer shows {"value": 5200, "unit": "rpm"}
